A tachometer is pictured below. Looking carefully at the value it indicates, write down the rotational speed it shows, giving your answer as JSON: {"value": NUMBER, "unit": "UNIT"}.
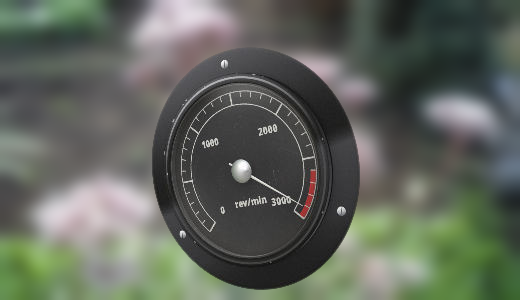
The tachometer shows {"value": 2900, "unit": "rpm"}
